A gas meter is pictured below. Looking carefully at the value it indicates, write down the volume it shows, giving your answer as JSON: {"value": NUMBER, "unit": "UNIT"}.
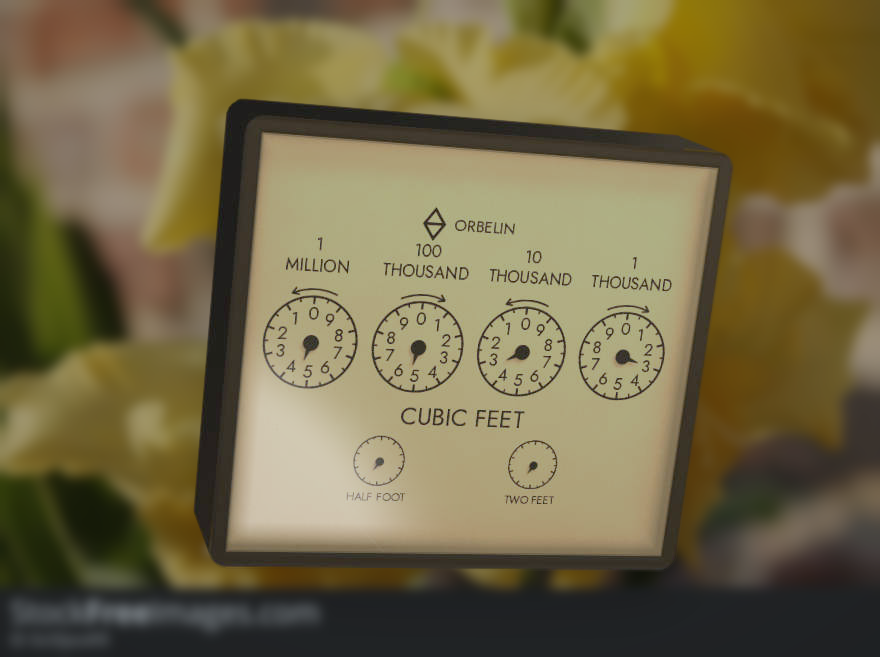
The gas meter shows {"value": 453300, "unit": "ft³"}
